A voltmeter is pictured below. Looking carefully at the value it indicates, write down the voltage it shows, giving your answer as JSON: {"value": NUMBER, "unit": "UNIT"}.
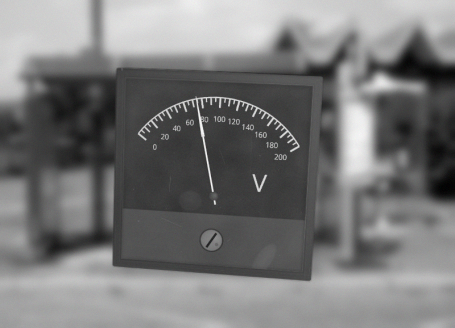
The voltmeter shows {"value": 75, "unit": "V"}
